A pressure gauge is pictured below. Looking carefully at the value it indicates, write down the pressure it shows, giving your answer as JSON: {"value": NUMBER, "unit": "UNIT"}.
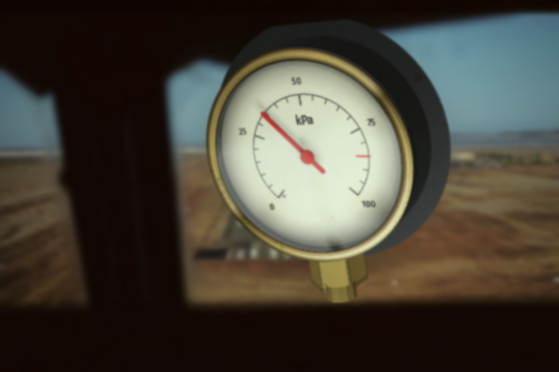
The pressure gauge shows {"value": 35, "unit": "kPa"}
